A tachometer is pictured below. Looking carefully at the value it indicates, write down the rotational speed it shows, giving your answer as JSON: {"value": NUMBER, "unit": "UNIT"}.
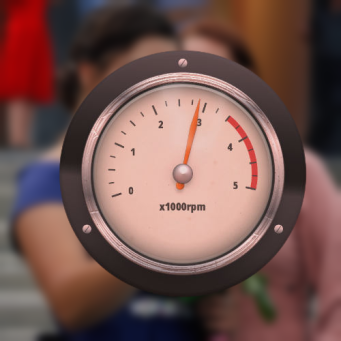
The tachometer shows {"value": 2875, "unit": "rpm"}
